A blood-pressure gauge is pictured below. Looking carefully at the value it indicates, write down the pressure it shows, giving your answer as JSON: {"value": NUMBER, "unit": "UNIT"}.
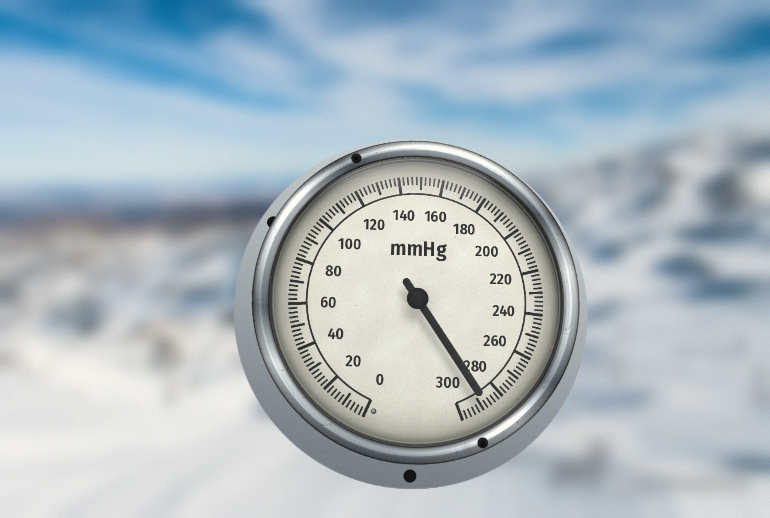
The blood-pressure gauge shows {"value": 288, "unit": "mmHg"}
